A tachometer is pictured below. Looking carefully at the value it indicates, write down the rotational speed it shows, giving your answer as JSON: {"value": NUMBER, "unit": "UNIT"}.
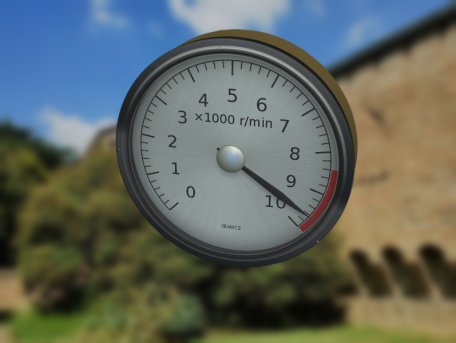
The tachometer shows {"value": 9600, "unit": "rpm"}
